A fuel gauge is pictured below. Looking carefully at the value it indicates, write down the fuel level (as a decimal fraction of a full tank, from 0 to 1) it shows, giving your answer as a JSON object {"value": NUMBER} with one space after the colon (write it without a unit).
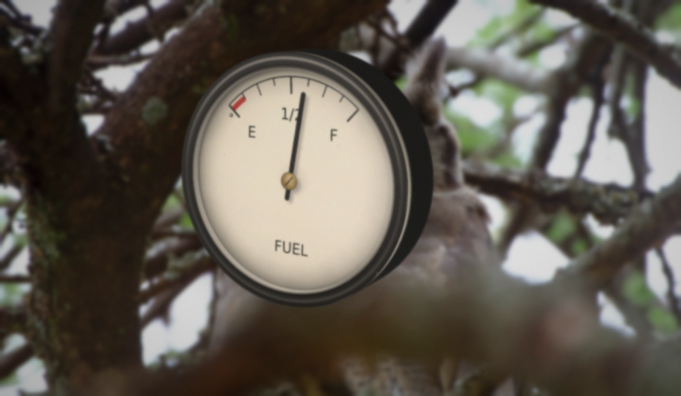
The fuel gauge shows {"value": 0.625}
